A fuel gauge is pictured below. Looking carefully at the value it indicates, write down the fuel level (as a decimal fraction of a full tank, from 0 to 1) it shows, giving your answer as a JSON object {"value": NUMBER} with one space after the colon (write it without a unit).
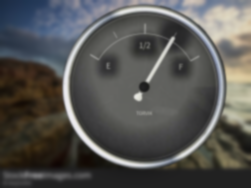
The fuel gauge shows {"value": 0.75}
